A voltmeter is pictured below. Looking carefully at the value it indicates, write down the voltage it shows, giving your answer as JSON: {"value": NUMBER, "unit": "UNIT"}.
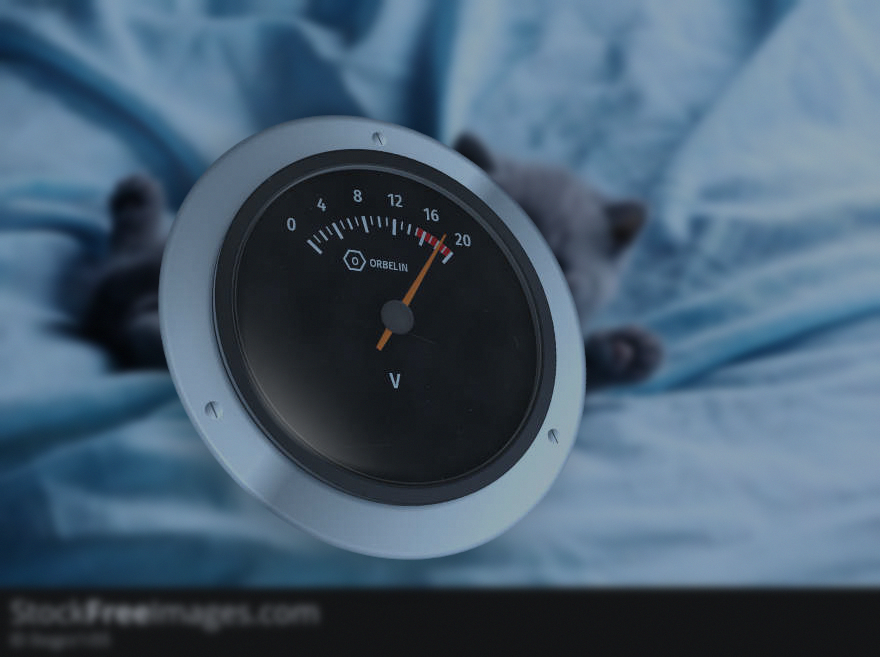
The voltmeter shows {"value": 18, "unit": "V"}
